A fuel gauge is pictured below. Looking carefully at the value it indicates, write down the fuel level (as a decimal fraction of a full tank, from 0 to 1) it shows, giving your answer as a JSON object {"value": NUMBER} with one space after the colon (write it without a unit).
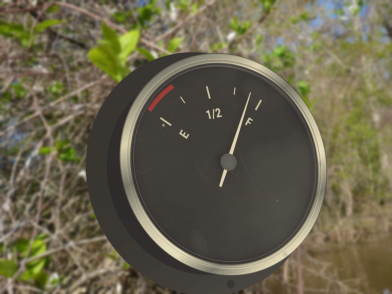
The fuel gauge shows {"value": 0.875}
